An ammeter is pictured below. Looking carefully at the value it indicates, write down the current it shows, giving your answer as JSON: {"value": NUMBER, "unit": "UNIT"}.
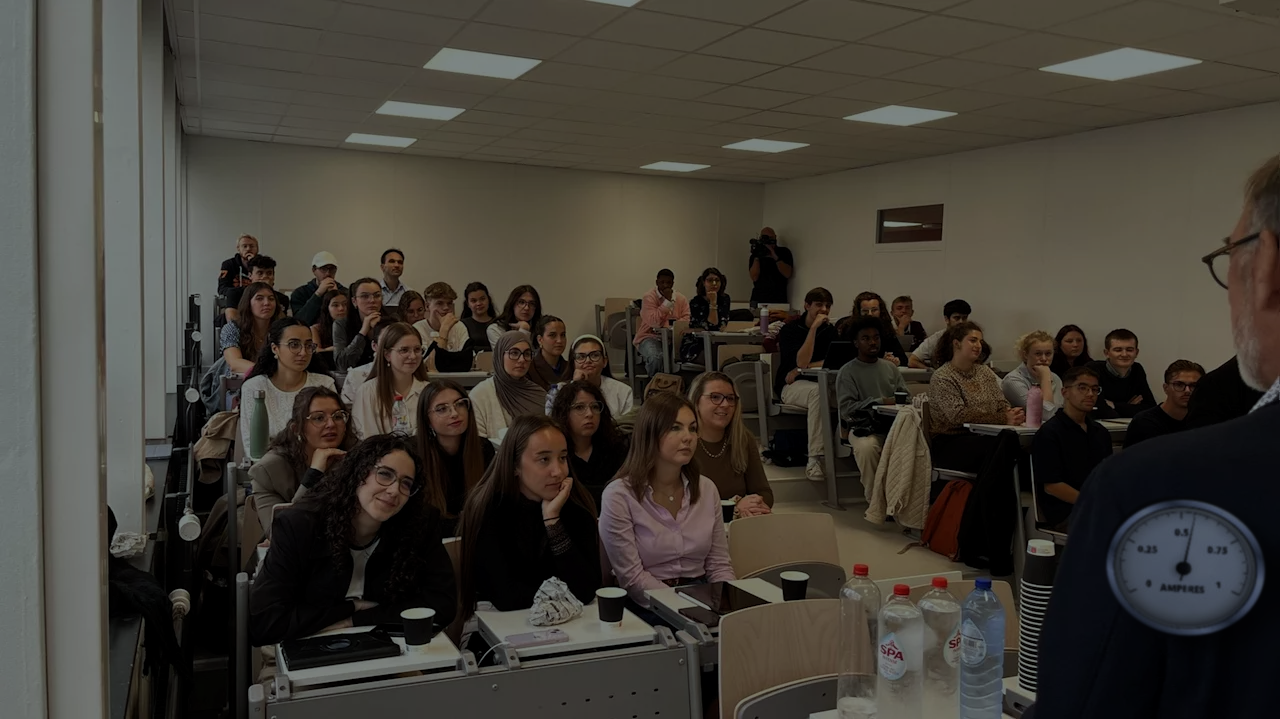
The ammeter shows {"value": 0.55, "unit": "A"}
